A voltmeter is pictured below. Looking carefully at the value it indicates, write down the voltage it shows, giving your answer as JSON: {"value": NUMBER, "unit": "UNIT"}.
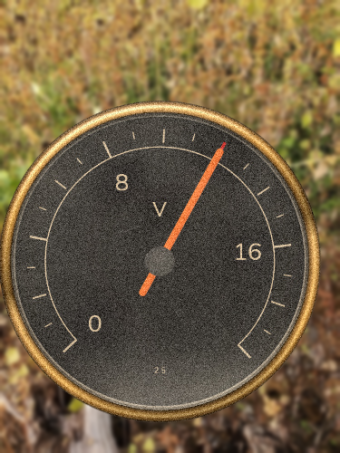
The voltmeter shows {"value": 12, "unit": "V"}
